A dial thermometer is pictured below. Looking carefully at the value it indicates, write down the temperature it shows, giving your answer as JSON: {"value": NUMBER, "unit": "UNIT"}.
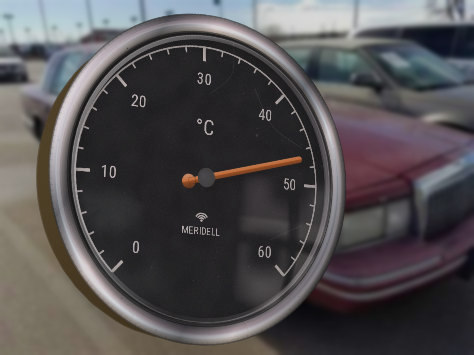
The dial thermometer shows {"value": 47, "unit": "°C"}
